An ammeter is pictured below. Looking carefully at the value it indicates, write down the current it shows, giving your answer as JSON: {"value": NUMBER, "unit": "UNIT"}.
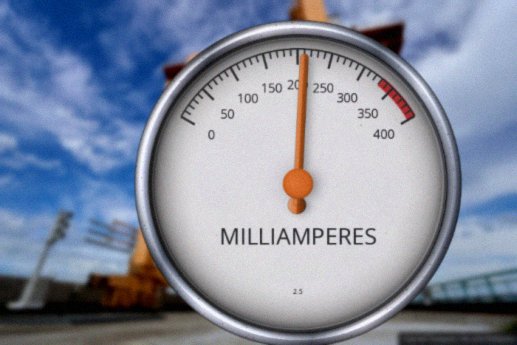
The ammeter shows {"value": 210, "unit": "mA"}
